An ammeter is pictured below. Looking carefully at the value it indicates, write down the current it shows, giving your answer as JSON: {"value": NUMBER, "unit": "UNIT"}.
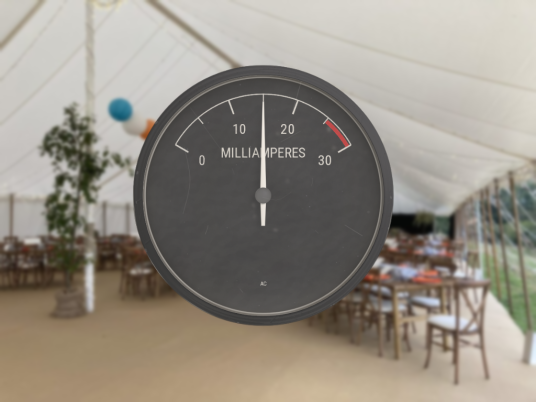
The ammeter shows {"value": 15, "unit": "mA"}
